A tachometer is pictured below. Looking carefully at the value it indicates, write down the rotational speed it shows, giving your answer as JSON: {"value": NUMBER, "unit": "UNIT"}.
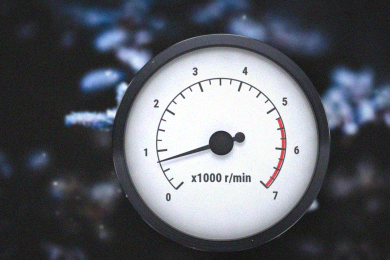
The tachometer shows {"value": 750, "unit": "rpm"}
